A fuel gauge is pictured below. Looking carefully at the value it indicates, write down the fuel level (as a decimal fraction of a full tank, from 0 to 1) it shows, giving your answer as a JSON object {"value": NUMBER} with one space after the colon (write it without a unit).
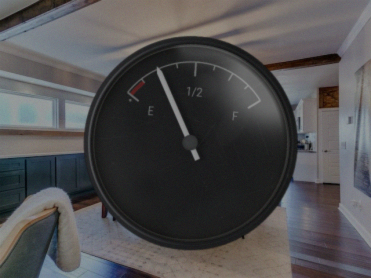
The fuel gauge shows {"value": 0.25}
